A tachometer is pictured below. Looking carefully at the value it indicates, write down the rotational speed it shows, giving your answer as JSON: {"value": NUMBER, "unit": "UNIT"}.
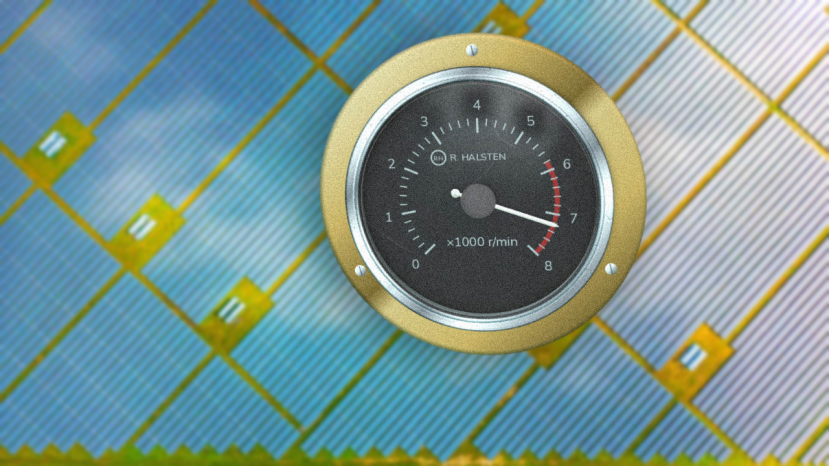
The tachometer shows {"value": 7200, "unit": "rpm"}
